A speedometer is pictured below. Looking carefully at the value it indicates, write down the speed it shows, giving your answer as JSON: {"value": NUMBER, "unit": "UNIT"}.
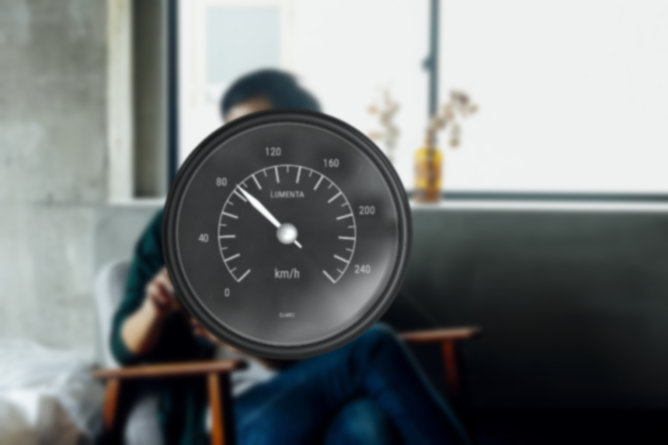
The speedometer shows {"value": 85, "unit": "km/h"}
